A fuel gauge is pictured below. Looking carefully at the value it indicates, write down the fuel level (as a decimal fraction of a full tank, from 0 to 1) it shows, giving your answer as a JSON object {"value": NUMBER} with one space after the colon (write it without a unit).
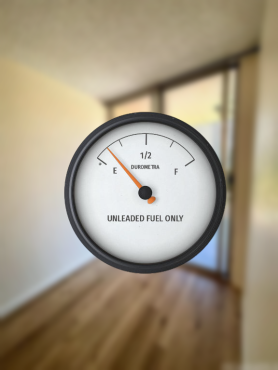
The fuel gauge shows {"value": 0.125}
